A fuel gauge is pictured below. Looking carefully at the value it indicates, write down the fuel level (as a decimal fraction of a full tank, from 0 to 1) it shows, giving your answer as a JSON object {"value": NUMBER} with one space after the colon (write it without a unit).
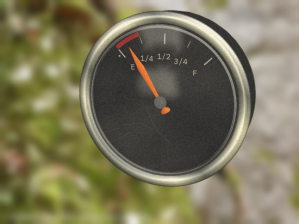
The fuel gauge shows {"value": 0.125}
